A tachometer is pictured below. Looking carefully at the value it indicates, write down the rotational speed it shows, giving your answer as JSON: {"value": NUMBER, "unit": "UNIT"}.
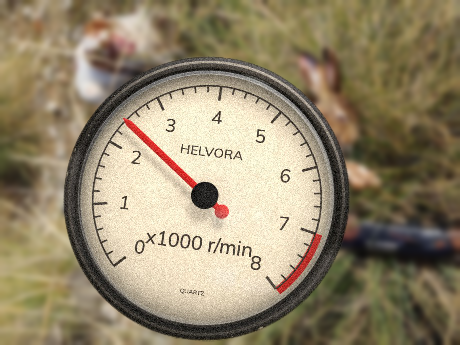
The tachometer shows {"value": 2400, "unit": "rpm"}
